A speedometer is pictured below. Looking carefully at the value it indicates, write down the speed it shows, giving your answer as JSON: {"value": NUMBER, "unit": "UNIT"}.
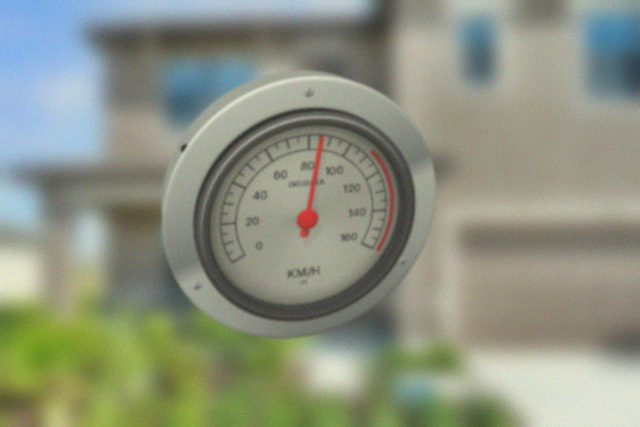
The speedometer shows {"value": 85, "unit": "km/h"}
